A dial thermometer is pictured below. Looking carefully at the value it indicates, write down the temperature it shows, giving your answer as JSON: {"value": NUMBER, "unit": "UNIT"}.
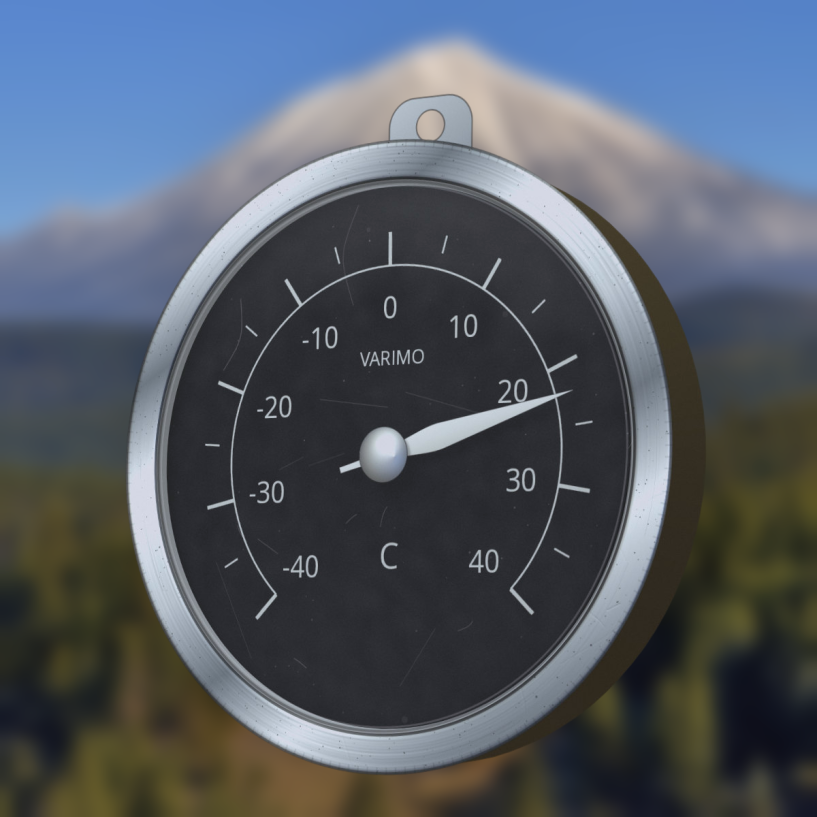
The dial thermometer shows {"value": 22.5, "unit": "°C"}
